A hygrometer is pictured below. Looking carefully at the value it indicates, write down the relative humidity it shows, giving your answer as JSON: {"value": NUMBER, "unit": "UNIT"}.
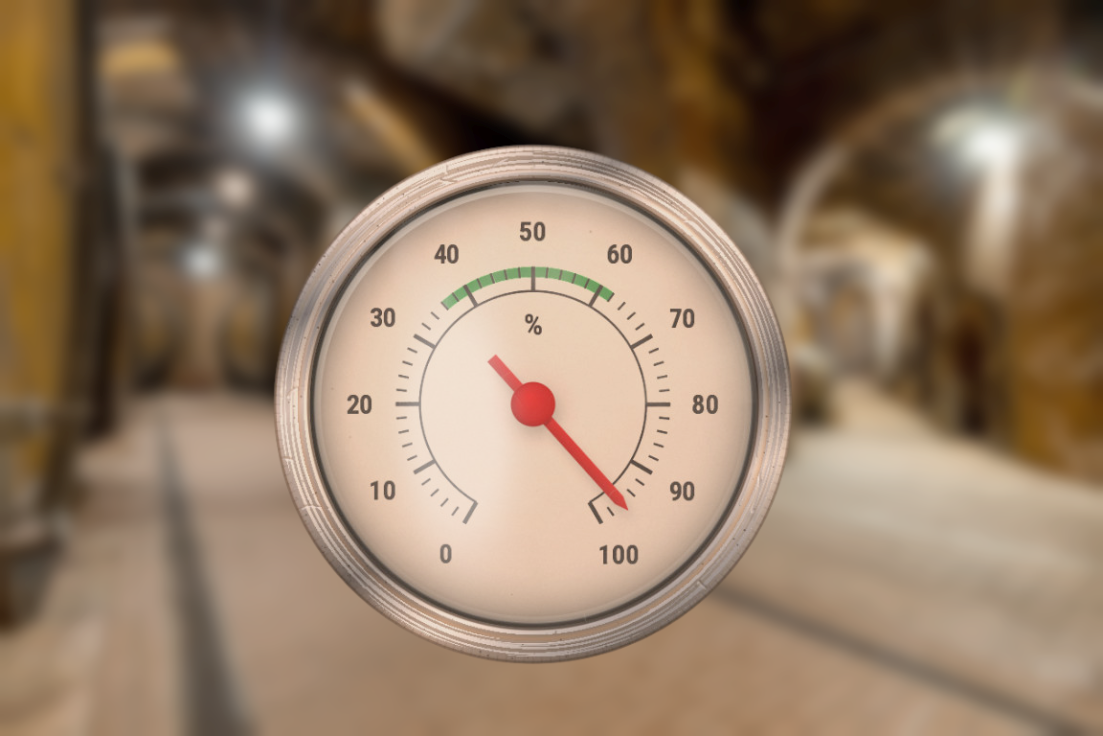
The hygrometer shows {"value": 96, "unit": "%"}
